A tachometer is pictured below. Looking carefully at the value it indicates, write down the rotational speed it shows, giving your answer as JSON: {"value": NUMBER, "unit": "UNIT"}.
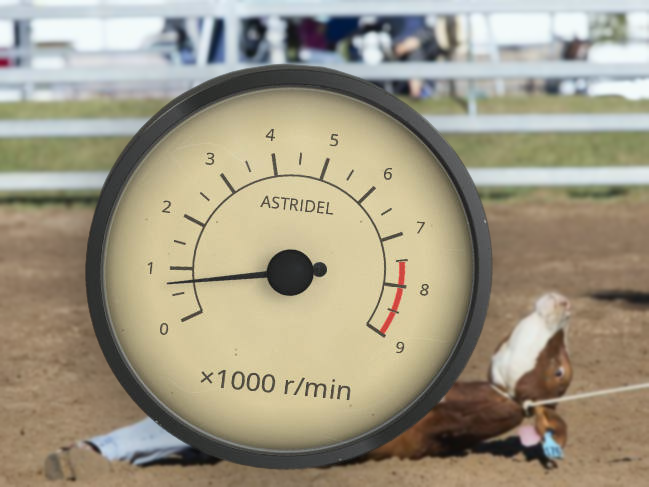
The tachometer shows {"value": 750, "unit": "rpm"}
